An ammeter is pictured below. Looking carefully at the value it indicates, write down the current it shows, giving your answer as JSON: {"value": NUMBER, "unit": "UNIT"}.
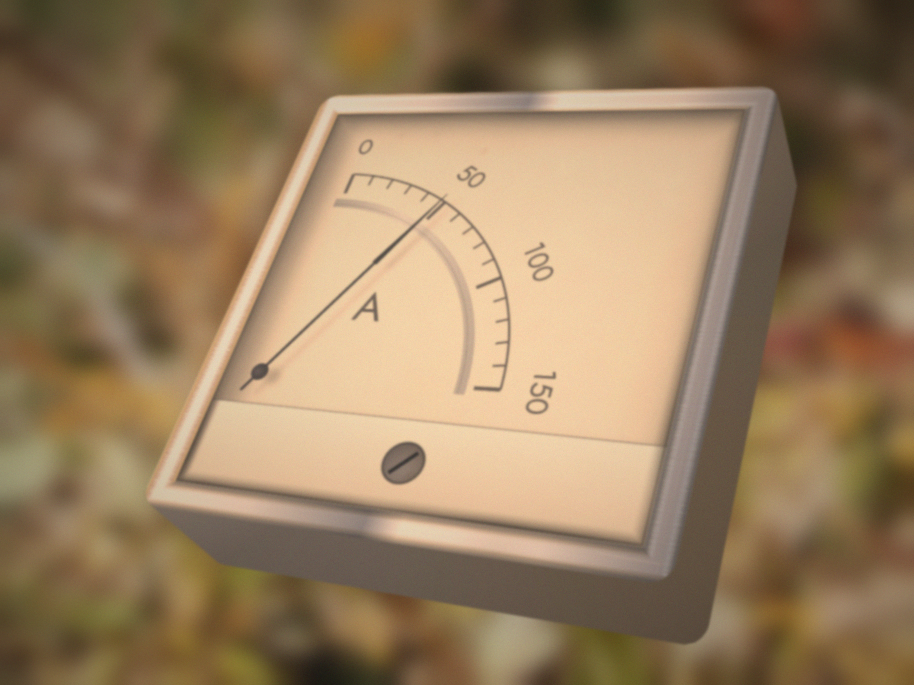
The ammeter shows {"value": 50, "unit": "A"}
